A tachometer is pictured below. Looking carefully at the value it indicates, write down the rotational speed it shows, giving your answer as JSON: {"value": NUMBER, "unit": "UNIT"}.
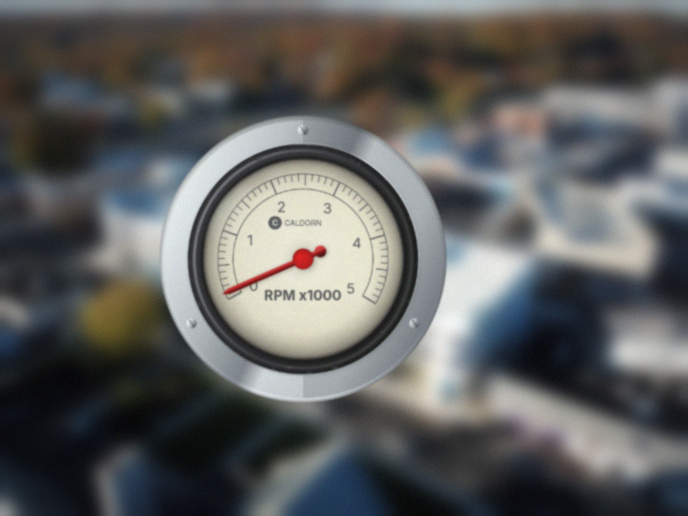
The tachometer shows {"value": 100, "unit": "rpm"}
